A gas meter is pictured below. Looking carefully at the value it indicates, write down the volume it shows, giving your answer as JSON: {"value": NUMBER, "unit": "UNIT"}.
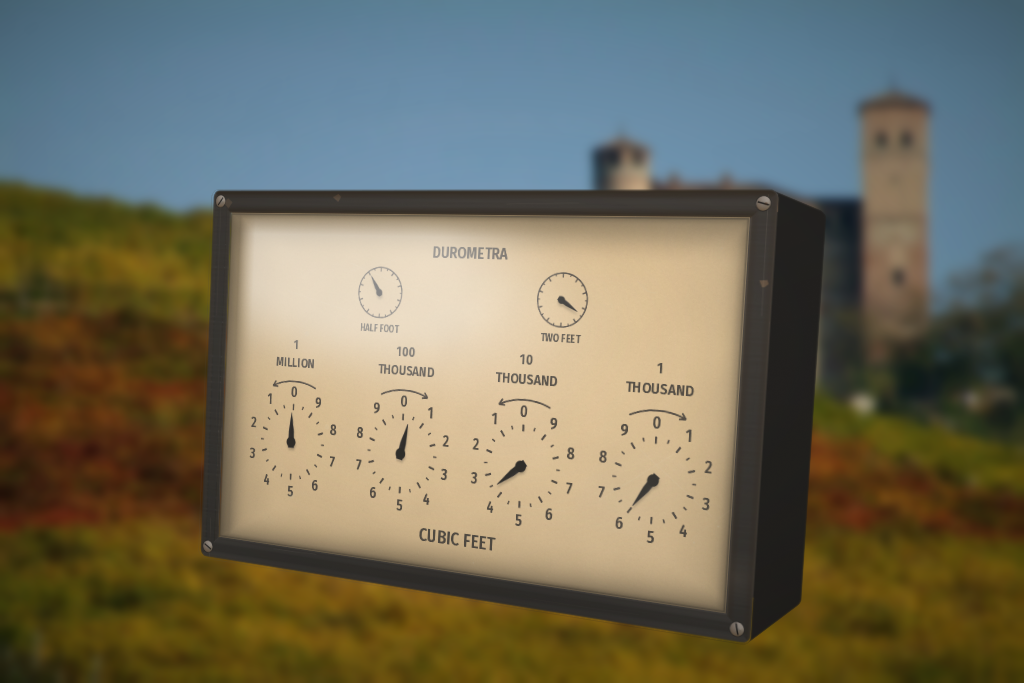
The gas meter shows {"value": 3600, "unit": "ft³"}
